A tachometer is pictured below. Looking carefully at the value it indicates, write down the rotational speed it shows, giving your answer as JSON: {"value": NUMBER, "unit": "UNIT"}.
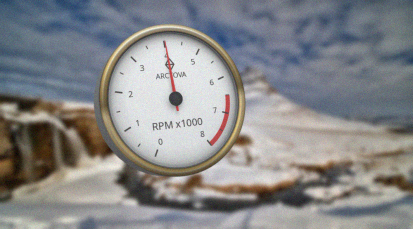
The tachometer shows {"value": 4000, "unit": "rpm"}
